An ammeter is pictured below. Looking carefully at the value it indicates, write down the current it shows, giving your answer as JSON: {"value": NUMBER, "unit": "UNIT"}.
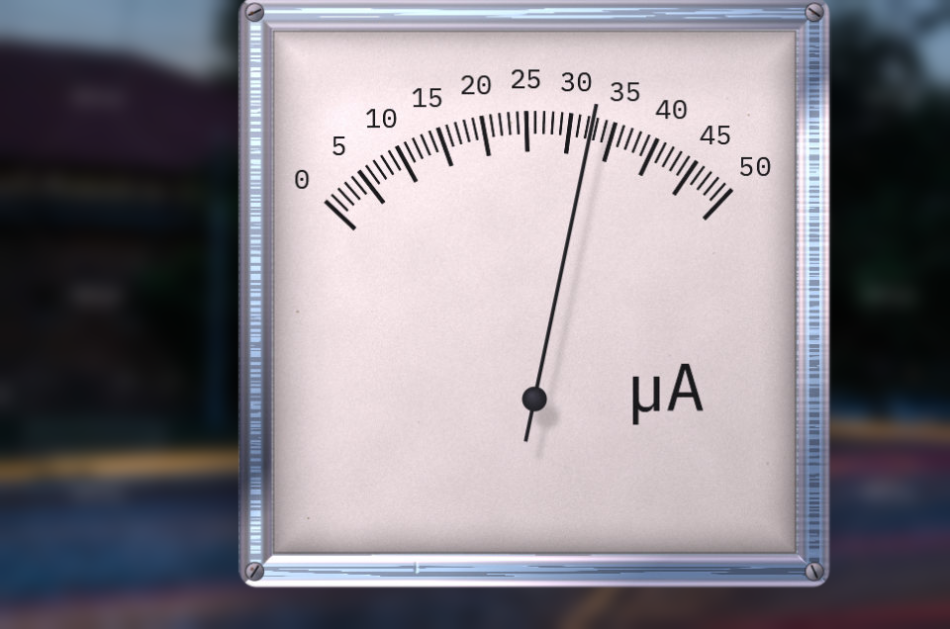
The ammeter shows {"value": 32.5, "unit": "µA"}
